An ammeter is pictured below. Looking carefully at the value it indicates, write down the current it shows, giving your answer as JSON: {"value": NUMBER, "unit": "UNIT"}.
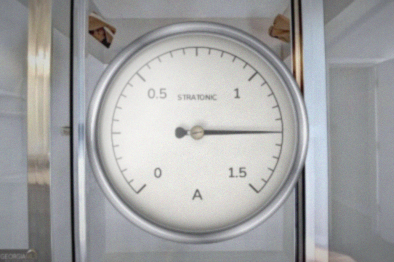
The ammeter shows {"value": 1.25, "unit": "A"}
